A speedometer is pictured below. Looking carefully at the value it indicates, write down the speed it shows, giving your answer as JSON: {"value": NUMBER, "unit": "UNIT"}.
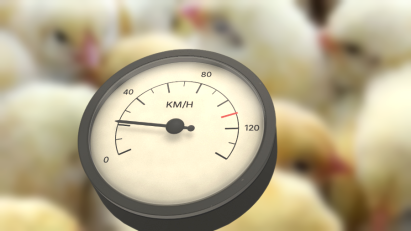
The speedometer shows {"value": 20, "unit": "km/h"}
